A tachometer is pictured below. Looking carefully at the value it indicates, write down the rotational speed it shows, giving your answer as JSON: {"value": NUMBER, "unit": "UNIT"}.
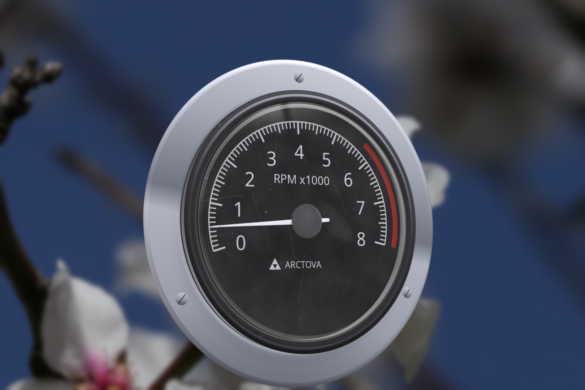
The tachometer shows {"value": 500, "unit": "rpm"}
